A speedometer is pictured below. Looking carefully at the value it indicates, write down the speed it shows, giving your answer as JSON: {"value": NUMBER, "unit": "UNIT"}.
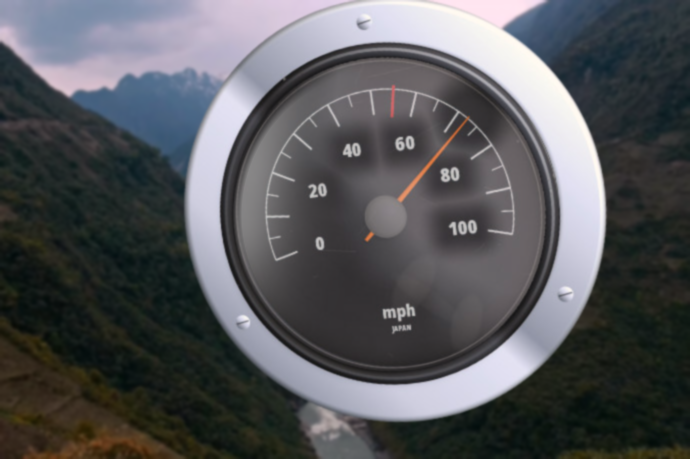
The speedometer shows {"value": 72.5, "unit": "mph"}
